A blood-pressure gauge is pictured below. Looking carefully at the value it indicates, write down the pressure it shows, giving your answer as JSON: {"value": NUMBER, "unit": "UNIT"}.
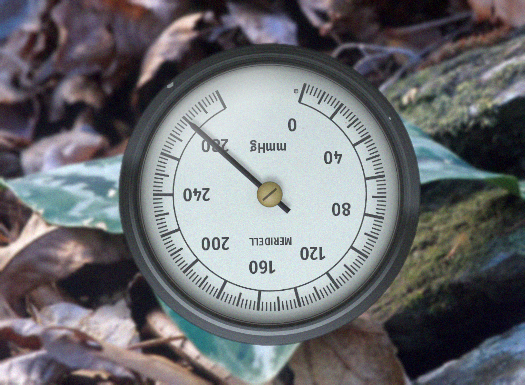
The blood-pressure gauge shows {"value": 280, "unit": "mmHg"}
